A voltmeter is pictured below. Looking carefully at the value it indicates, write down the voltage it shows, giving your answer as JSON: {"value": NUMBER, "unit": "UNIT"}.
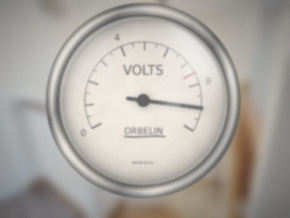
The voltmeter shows {"value": 9, "unit": "V"}
